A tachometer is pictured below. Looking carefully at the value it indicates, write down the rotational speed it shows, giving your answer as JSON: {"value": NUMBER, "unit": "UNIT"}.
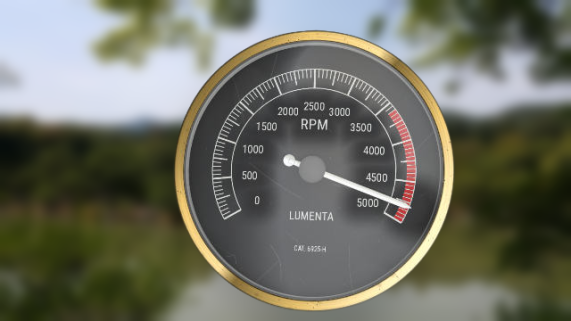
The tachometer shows {"value": 4800, "unit": "rpm"}
